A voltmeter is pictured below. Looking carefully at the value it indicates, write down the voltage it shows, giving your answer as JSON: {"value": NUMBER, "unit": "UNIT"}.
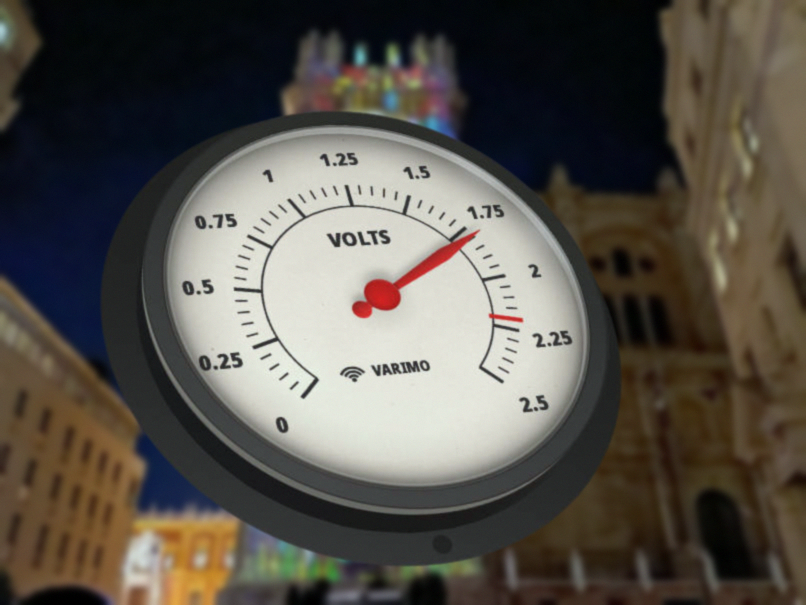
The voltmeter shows {"value": 1.8, "unit": "V"}
